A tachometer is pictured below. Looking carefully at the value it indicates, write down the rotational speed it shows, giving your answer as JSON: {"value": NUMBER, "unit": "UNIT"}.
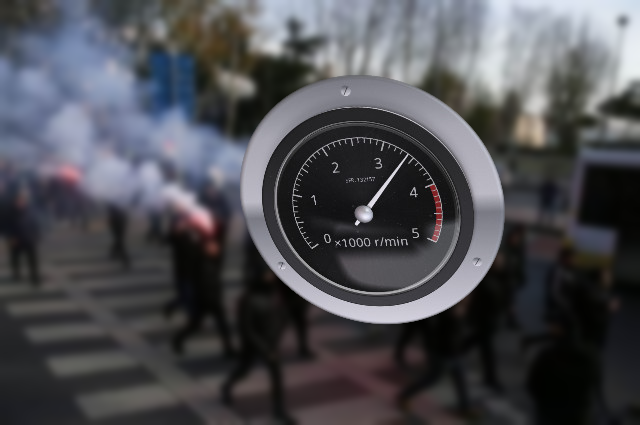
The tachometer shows {"value": 3400, "unit": "rpm"}
